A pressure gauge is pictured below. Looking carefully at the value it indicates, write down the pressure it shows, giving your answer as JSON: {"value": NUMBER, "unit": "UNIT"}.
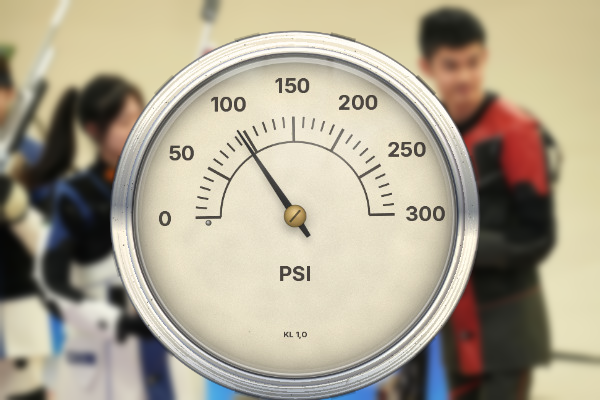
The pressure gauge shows {"value": 95, "unit": "psi"}
